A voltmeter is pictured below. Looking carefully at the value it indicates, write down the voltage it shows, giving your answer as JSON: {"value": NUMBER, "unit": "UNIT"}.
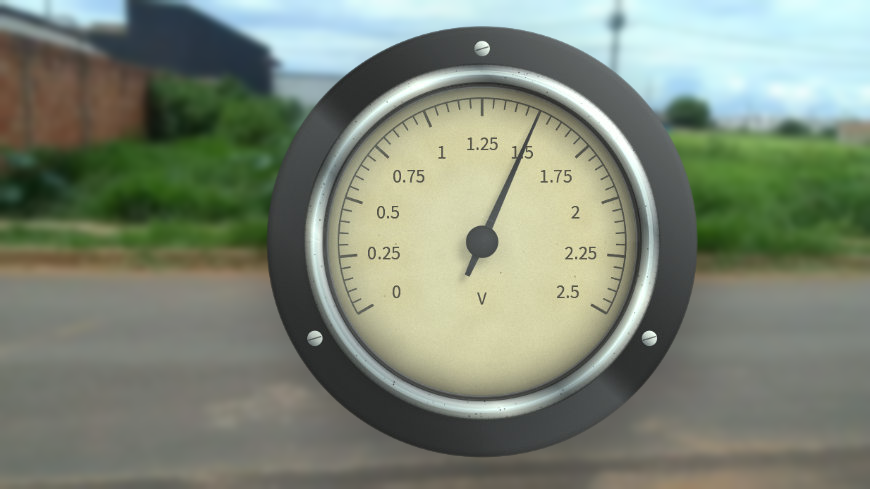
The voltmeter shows {"value": 1.5, "unit": "V"}
